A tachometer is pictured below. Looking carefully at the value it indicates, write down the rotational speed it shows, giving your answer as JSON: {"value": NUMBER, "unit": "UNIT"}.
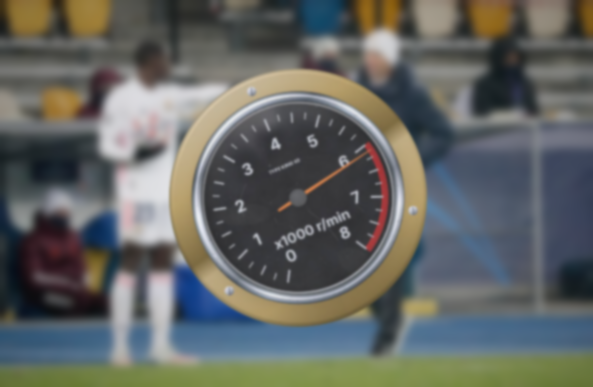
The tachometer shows {"value": 6125, "unit": "rpm"}
